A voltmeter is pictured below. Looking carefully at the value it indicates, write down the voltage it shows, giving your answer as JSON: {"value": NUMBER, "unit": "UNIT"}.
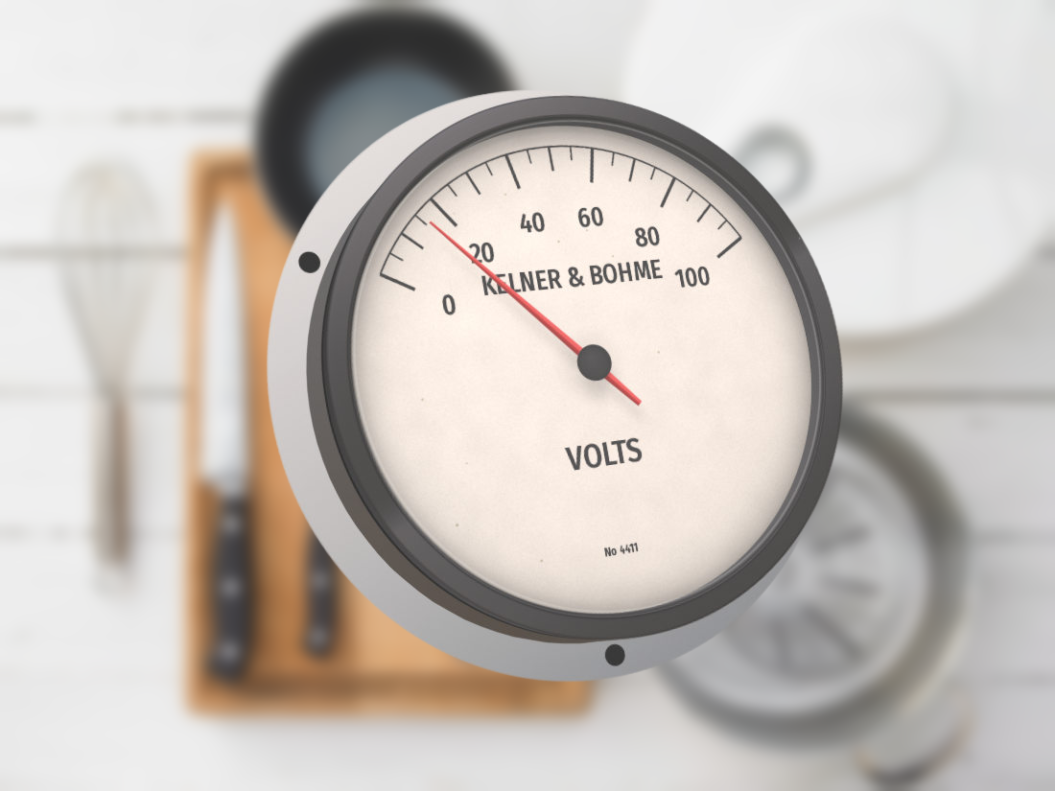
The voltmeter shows {"value": 15, "unit": "V"}
